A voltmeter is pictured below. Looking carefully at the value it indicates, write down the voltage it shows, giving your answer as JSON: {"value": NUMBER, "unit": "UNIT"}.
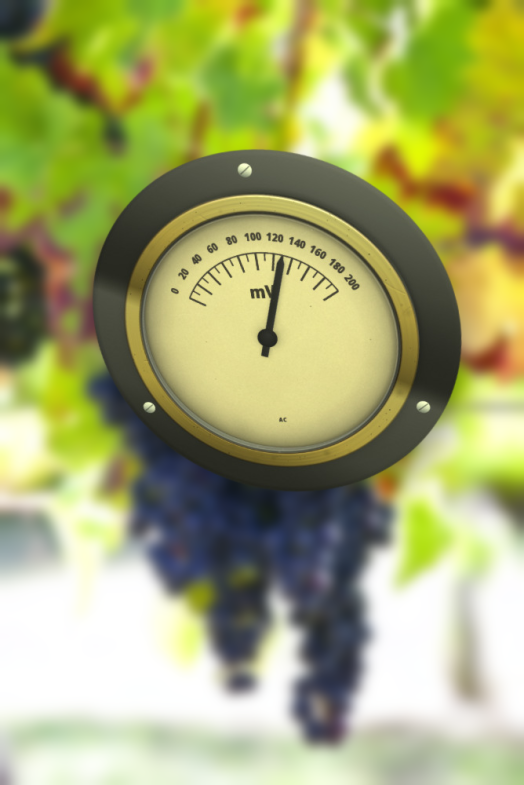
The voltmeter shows {"value": 130, "unit": "mV"}
